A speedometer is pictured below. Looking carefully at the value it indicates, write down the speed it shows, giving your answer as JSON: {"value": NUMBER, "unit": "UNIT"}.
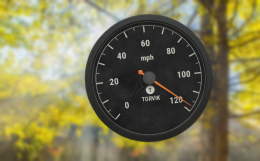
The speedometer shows {"value": 117.5, "unit": "mph"}
